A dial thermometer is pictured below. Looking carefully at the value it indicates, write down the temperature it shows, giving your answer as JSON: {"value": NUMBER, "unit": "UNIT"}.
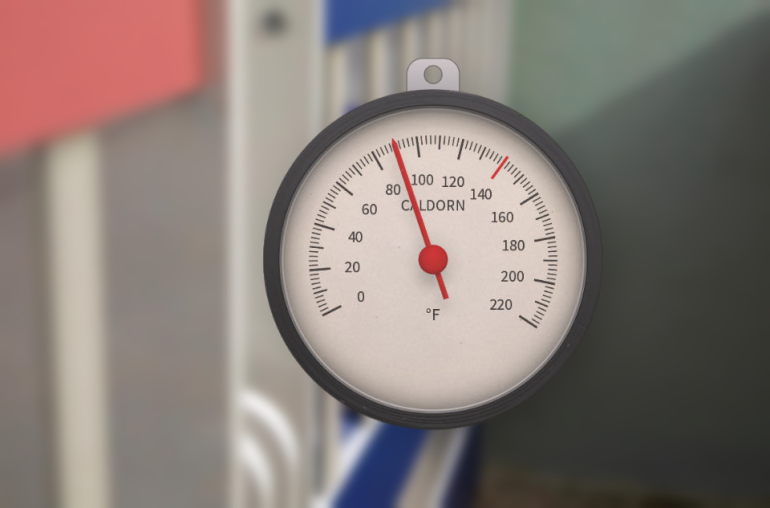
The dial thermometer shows {"value": 90, "unit": "°F"}
